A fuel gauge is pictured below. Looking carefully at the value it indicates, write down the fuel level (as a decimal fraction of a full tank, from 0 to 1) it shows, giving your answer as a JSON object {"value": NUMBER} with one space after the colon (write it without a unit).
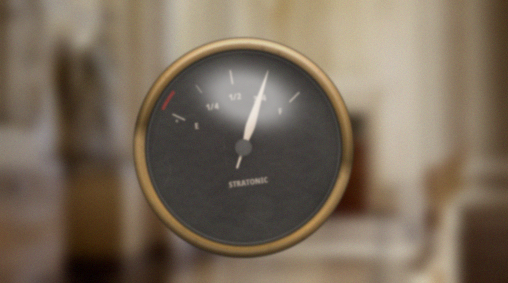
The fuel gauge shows {"value": 0.75}
